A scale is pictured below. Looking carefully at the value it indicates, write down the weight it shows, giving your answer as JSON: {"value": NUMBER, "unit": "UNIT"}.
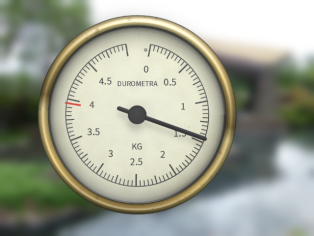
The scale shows {"value": 1.45, "unit": "kg"}
